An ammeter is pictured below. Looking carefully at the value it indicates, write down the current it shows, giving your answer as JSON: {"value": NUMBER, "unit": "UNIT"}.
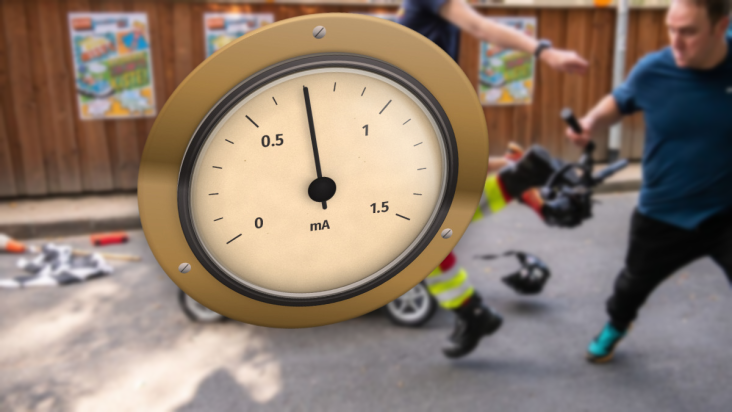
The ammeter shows {"value": 0.7, "unit": "mA"}
